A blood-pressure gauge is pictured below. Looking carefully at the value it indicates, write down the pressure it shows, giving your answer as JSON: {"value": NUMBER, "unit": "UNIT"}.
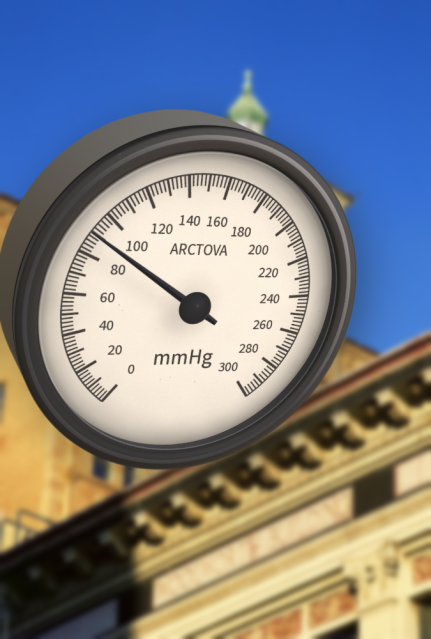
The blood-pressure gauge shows {"value": 90, "unit": "mmHg"}
